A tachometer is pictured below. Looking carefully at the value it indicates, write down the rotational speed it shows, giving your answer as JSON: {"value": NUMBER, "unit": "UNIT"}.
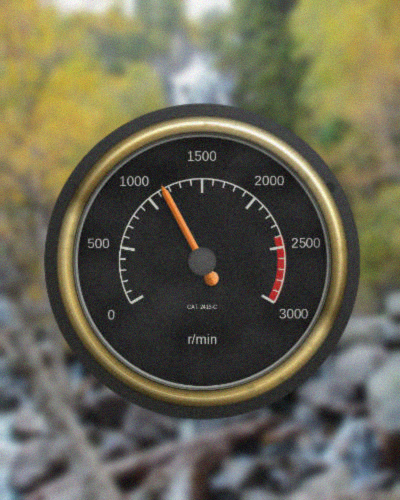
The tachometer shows {"value": 1150, "unit": "rpm"}
